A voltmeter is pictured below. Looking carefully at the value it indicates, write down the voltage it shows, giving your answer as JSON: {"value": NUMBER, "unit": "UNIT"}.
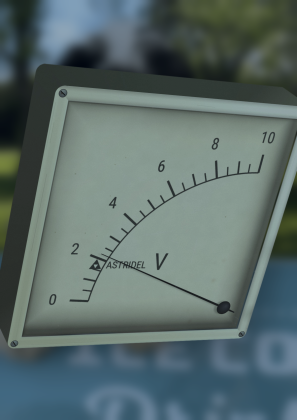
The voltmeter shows {"value": 2.25, "unit": "V"}
